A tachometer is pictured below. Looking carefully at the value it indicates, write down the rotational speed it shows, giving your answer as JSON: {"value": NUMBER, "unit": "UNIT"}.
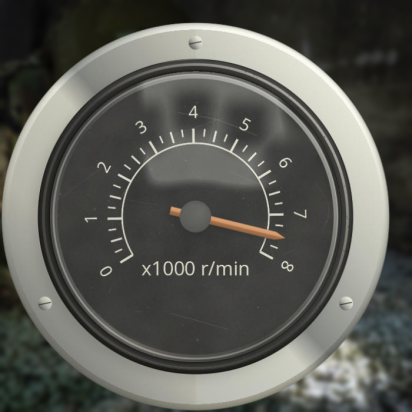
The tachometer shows {"value": 7500, "unit": "rpm"}
